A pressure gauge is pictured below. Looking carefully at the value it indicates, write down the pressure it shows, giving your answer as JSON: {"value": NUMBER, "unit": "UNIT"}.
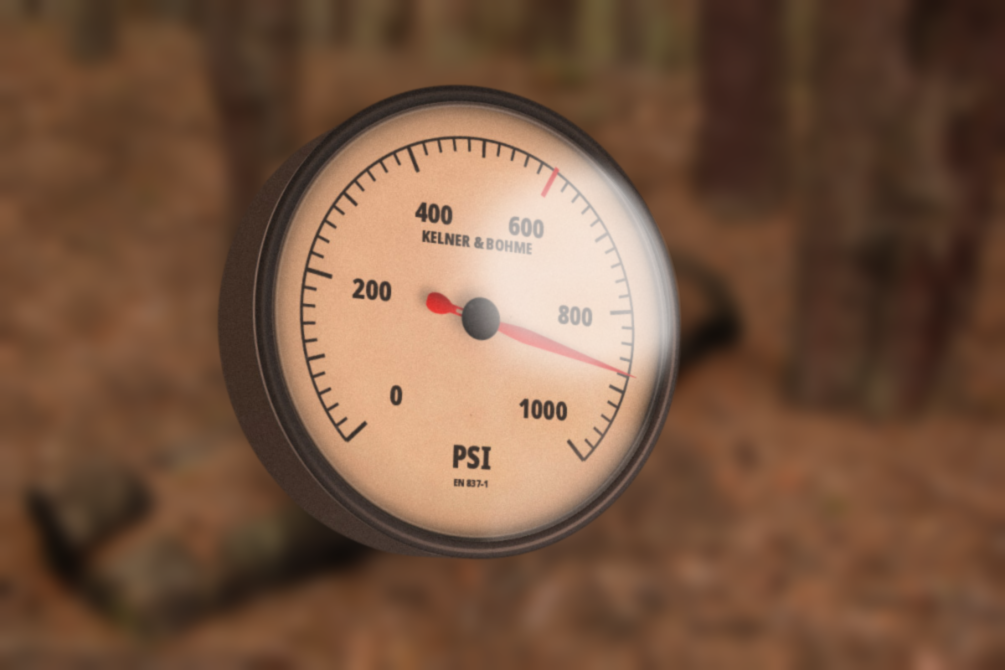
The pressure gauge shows {"value": 880, "unit": "psi"}
